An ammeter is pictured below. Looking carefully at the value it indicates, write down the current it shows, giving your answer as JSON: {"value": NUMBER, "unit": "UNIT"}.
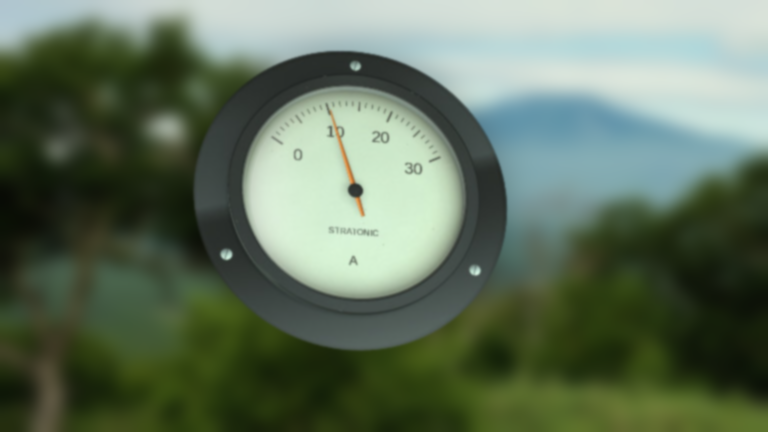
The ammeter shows {"value": 10, "unit": "A"}
